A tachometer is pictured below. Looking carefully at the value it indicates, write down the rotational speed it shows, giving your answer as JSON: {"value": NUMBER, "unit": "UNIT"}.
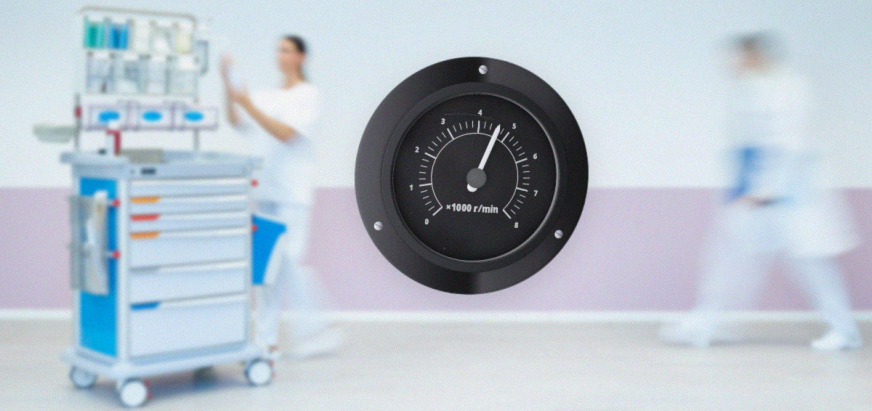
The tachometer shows {"value": 4600, "unit": "rpm"}
